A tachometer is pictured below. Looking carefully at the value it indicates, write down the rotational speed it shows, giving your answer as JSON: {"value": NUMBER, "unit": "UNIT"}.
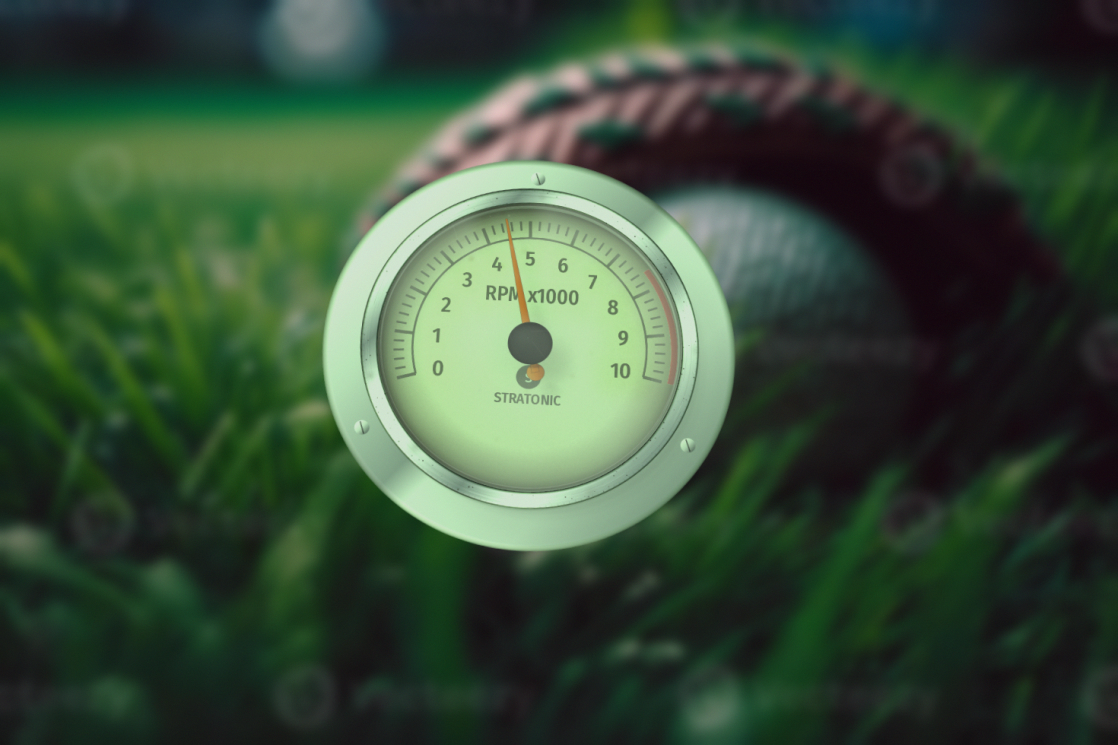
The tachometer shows {"value": 4500, "unit": "rpm"}
